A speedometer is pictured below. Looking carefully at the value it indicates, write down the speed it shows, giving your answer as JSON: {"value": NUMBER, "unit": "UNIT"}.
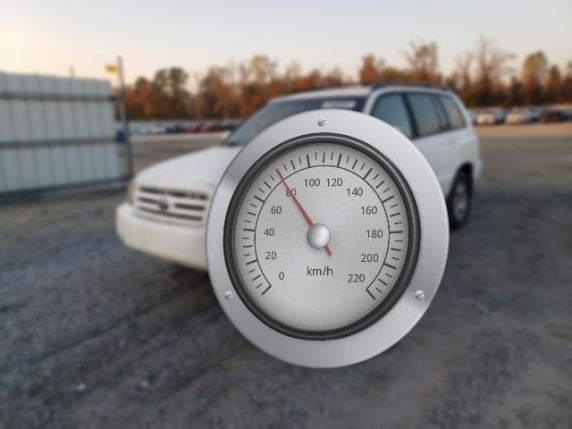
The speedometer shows {"value": 80, "unit": "km/h"}
